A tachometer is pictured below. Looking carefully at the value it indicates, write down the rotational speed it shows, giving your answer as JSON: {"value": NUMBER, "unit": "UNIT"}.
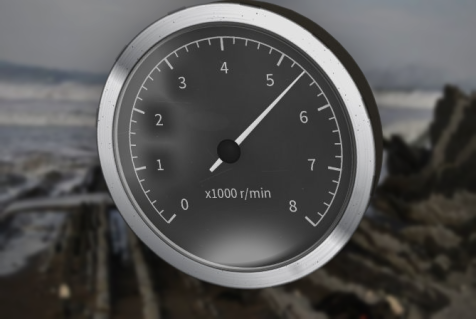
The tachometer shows {"value": 5400, "unit": "rpm"}
